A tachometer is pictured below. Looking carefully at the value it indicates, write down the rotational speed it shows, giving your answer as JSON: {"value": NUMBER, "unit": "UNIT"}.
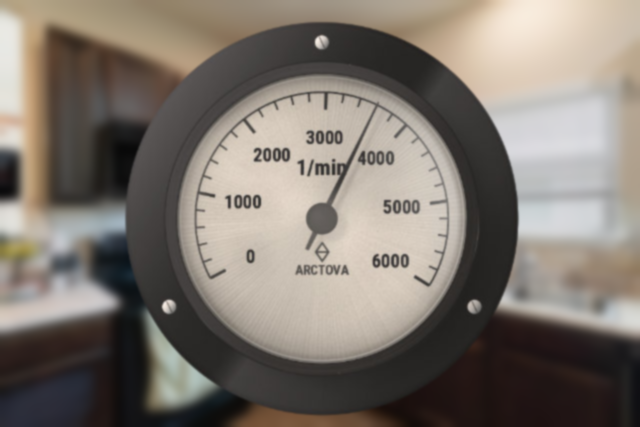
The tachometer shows {"value": 3600, "unit": "rpm"}
